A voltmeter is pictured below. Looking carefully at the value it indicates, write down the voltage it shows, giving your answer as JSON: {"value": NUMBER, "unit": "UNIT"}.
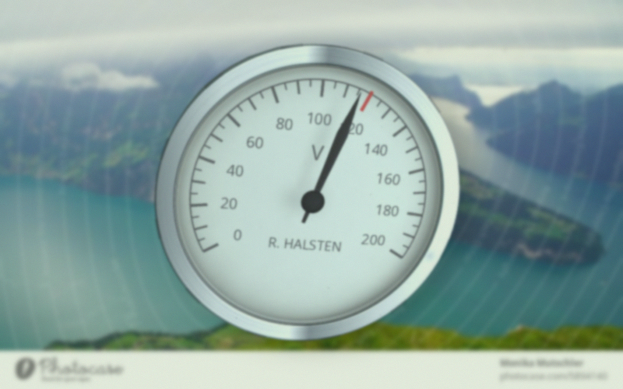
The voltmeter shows {"value": 115, "unit": "V"}
